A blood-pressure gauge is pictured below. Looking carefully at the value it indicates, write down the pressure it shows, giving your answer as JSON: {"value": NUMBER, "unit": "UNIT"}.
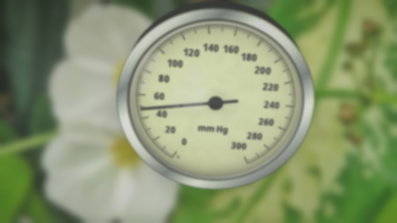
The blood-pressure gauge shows {"value": 50, "unit": "mmHg"}
